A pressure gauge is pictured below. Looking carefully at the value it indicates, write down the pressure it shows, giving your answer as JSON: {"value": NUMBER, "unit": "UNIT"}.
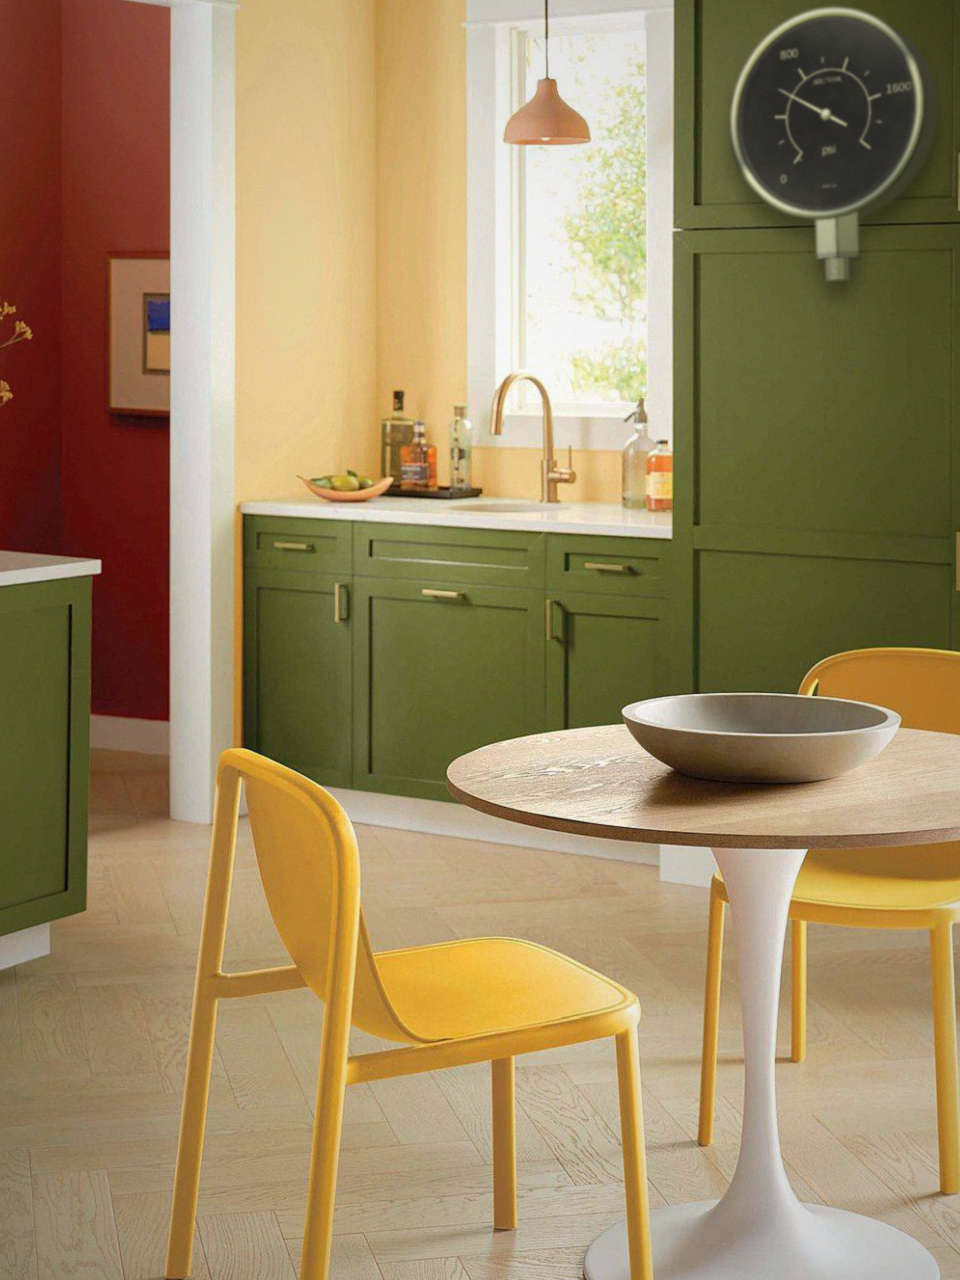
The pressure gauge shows {"value": 600, "unit": "psi"}
